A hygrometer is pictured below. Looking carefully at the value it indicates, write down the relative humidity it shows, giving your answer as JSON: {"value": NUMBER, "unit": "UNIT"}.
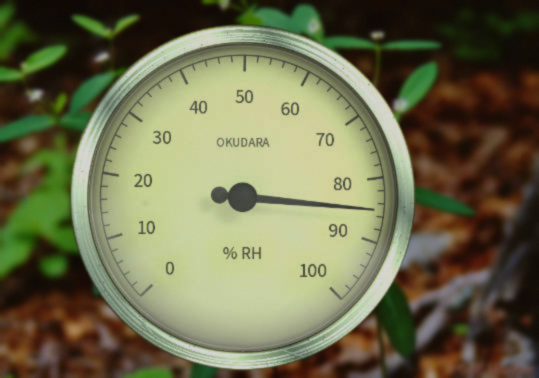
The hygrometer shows {"value": 85, "unit": "%"}
